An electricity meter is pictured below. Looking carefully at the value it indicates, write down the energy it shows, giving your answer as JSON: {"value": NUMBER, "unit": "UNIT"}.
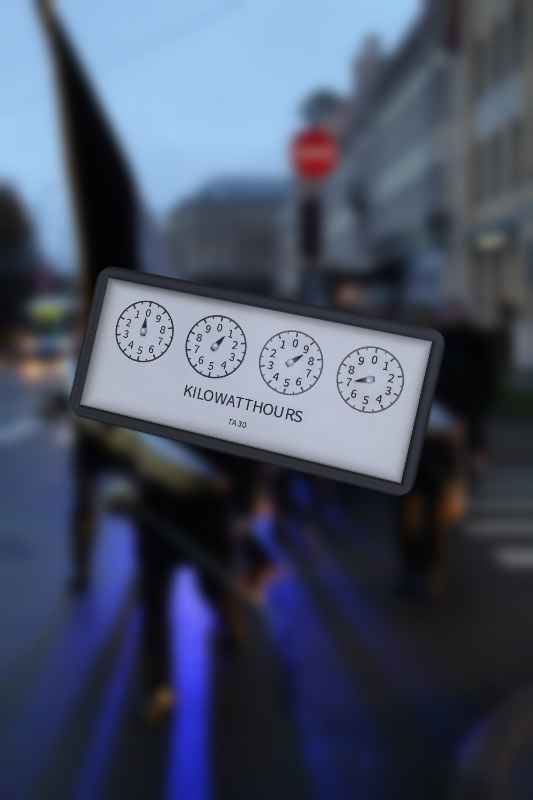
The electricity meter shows {"value": 87, "unit": "kWh"}
